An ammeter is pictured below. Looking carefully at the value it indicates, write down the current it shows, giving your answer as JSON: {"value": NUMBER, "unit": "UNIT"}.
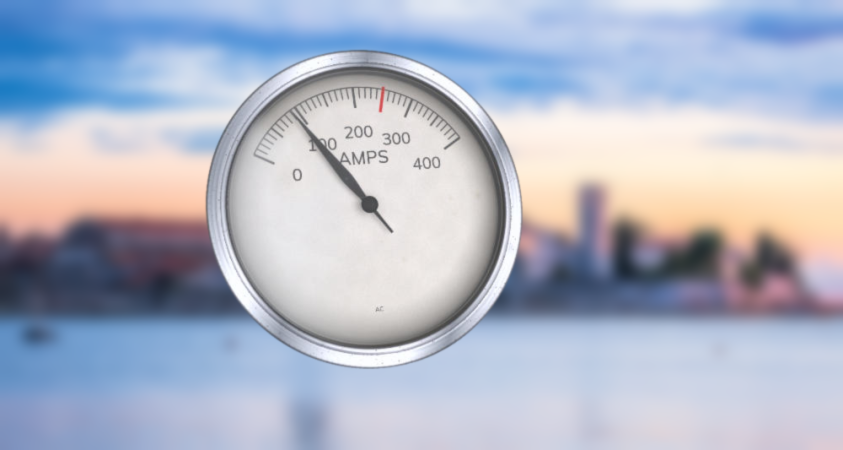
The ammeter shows {"value": 90, "unit": "A"}
